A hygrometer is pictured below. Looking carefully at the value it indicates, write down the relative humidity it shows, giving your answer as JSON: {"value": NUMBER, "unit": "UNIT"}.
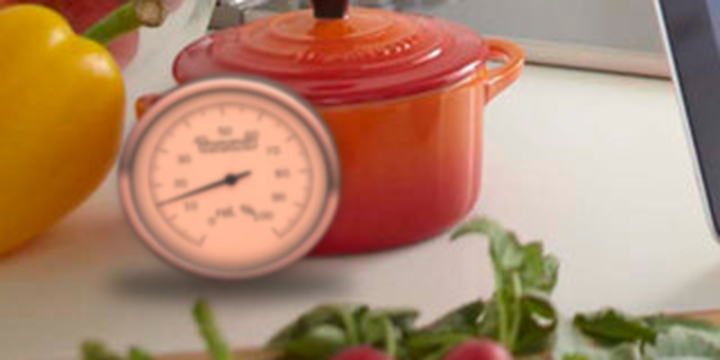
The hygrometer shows {"value": 15, "unit": "%"}
